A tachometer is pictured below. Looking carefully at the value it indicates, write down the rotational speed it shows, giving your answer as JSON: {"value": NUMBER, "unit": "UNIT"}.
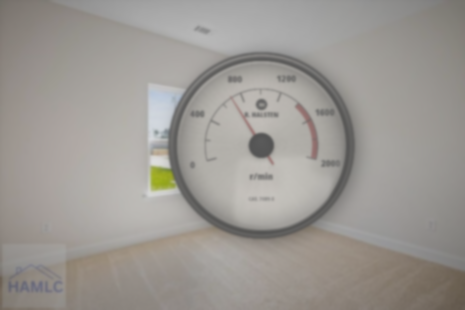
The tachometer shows {"value": 700, "unit": "rpm"}
